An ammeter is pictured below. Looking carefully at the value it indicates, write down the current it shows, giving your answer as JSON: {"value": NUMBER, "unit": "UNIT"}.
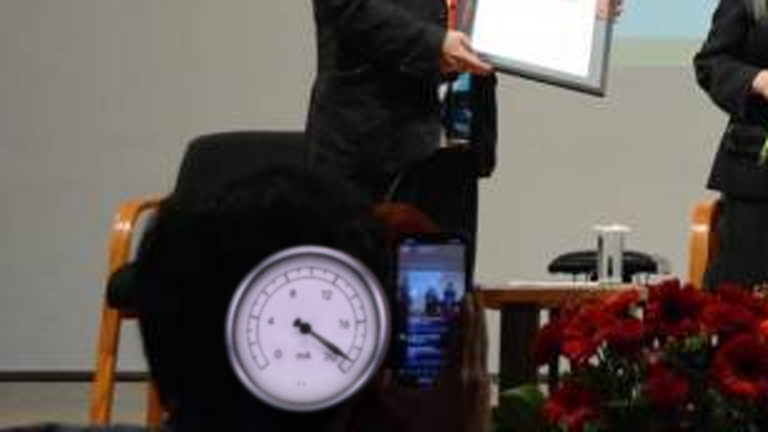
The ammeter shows {"value": 19, "unit": "mA"}
